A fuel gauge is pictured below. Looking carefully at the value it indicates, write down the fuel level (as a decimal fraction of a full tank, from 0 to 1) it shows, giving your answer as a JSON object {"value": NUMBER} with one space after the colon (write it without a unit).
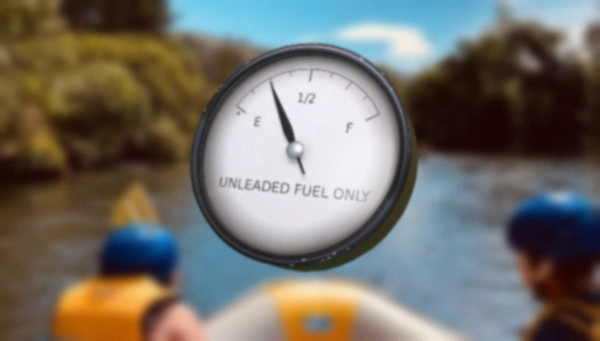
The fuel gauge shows {"value": 0.25}
